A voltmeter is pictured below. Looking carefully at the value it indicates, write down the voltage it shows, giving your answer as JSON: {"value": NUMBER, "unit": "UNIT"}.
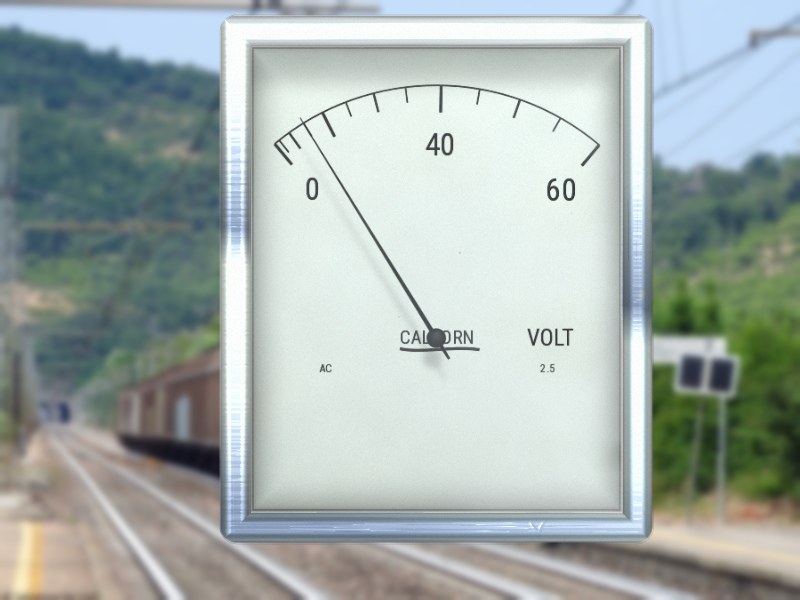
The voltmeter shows {"value": 15, "unit": "V"}
